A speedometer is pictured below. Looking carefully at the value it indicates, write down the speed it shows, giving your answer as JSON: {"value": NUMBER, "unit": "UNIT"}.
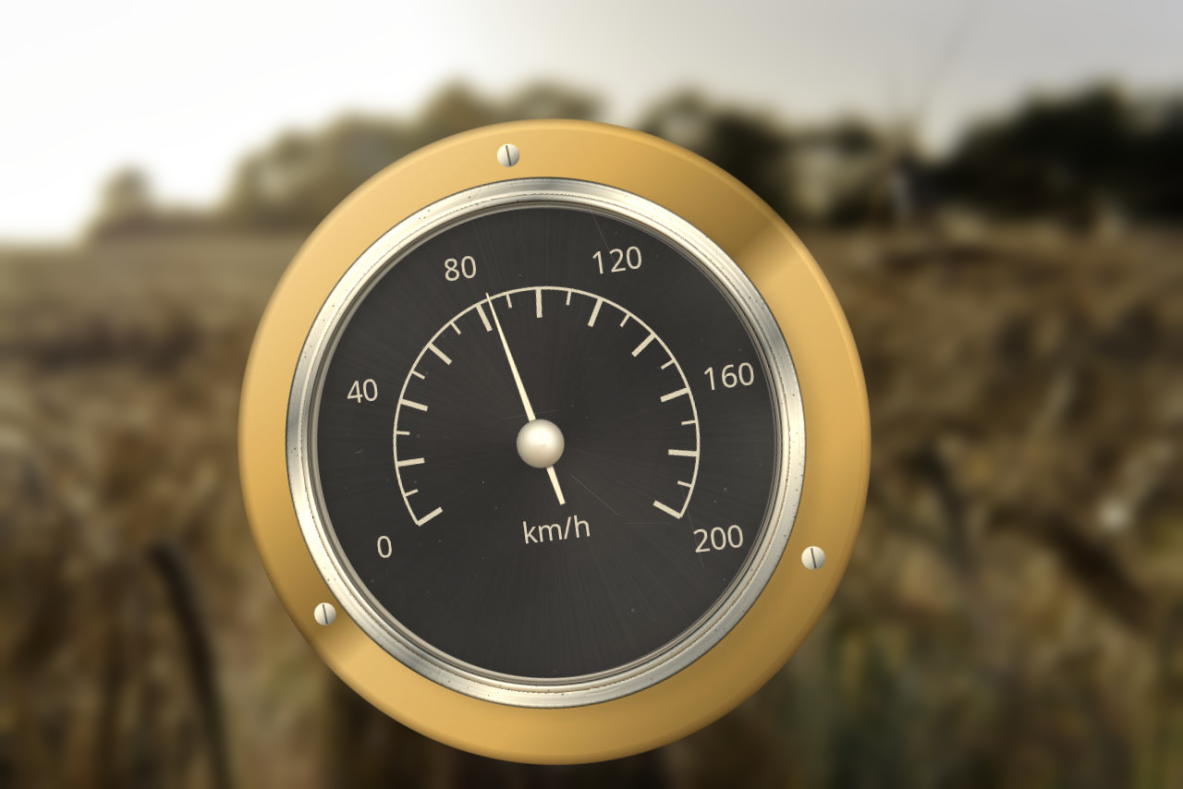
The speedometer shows {"value": 85, "unit": "km/h"}
